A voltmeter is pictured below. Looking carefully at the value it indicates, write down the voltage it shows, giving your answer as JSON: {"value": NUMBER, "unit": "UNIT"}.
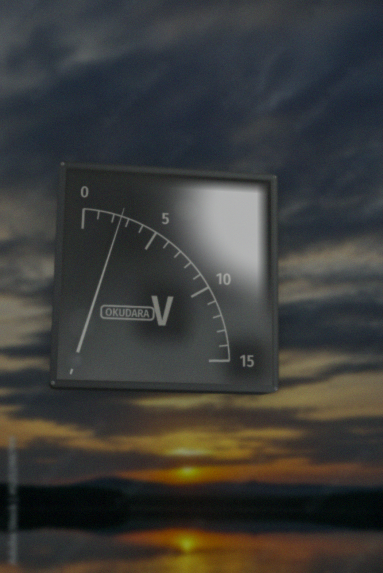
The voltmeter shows {"value": 2.5, "unit": "V"}
